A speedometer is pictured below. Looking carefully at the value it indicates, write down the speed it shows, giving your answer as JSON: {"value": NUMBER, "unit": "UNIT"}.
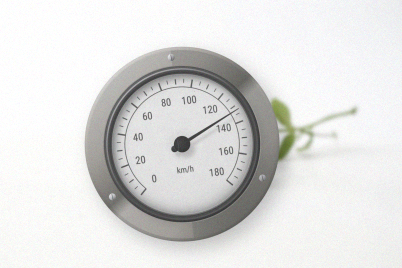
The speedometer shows {"value": 132.5, "unit": "km/h"}
